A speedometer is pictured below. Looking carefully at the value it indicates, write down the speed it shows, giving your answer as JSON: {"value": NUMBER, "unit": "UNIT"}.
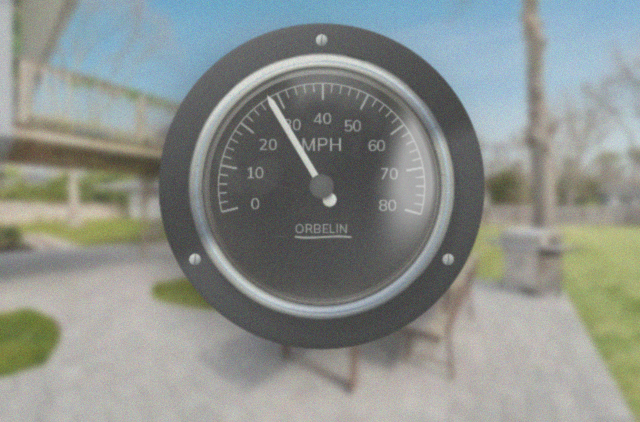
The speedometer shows {"value": 28, "unit": "mph"}
